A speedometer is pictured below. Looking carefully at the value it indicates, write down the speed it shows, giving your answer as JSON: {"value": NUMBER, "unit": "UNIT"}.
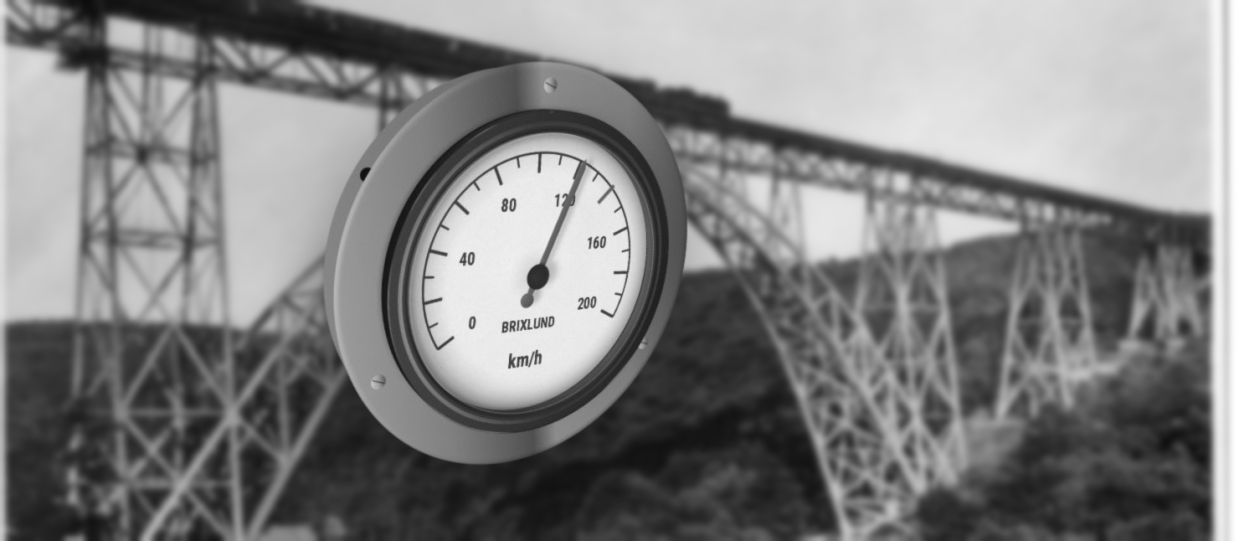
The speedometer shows {"value": 120, "unit": "km/h"}
